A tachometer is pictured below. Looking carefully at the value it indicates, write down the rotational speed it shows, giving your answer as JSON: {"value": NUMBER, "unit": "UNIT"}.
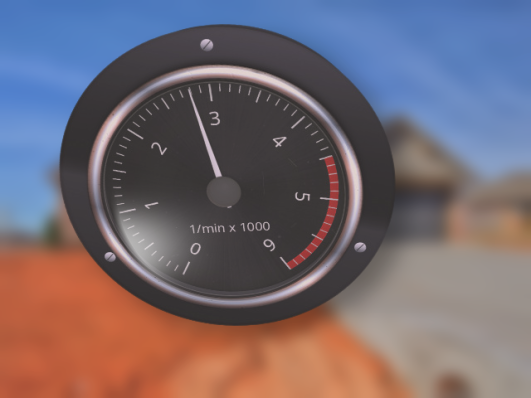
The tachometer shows {"value": 2800, "unit": "rpm"}
